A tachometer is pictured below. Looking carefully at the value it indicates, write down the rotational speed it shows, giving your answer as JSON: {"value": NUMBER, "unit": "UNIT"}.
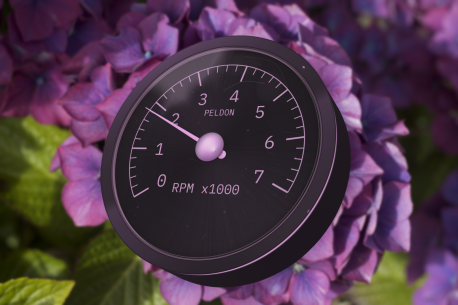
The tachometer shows {"value": 1800, "unit": "rpm"}
